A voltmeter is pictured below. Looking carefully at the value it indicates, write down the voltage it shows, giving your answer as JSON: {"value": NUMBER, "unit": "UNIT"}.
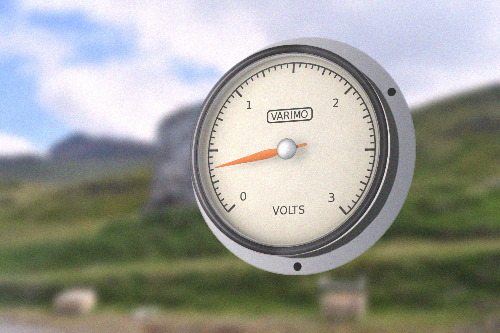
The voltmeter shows {"value": 0.35, "unit": "V"}
